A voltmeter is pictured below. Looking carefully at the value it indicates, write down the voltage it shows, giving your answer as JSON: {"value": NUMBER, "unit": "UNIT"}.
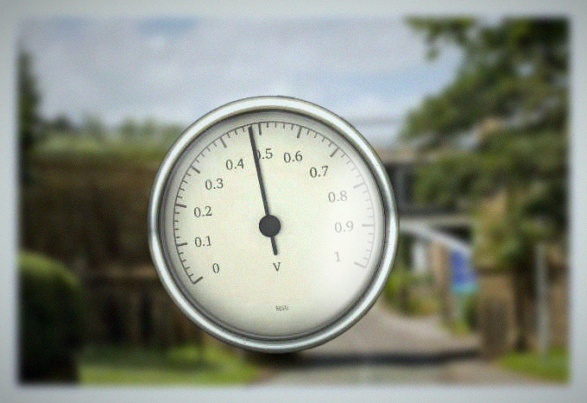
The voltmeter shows {"value": 0.48, "unit": "V"}
